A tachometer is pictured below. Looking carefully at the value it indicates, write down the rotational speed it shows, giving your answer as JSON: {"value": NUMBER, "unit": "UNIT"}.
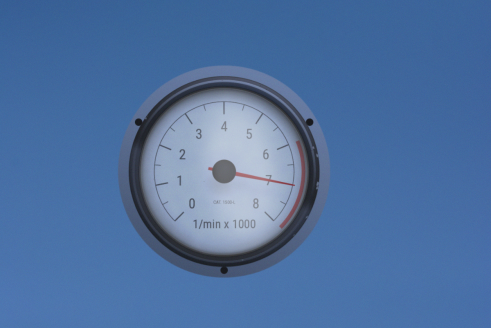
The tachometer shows {"value": 7000, "unit": "rpm"}
